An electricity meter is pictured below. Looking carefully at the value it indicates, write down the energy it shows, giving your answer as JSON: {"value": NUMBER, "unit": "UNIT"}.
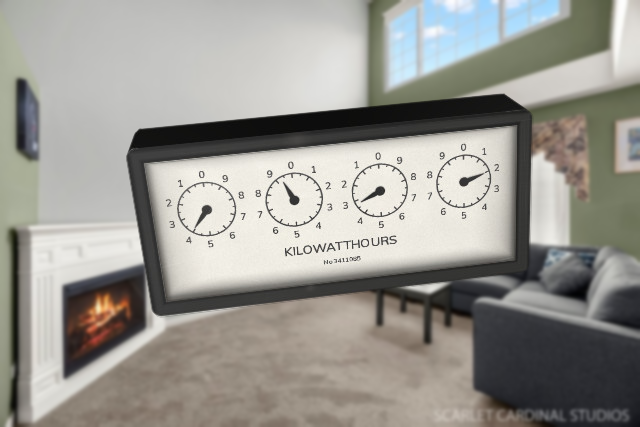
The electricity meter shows {"value": 3932, "unit": "kWh"}
